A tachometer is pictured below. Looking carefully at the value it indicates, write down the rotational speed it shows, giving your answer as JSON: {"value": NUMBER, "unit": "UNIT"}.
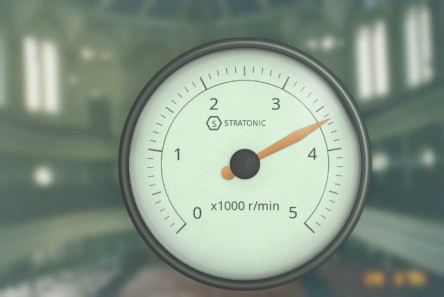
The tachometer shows {"value": 3650, "unit": "rpm"}
